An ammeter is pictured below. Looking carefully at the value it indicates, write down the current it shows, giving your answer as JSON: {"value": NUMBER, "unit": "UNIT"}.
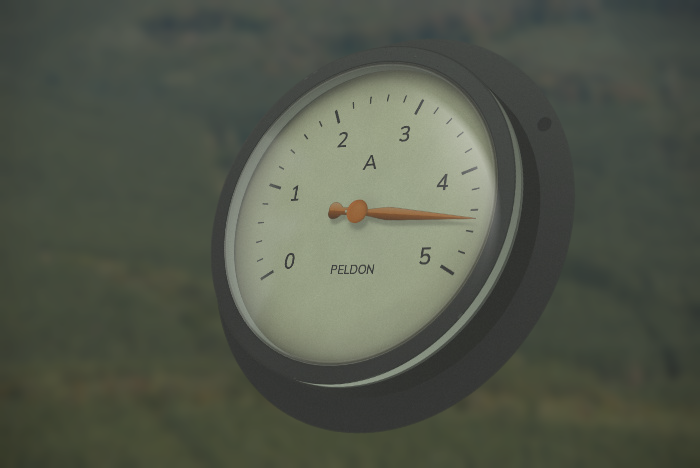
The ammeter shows {"value": 4.5, "unit": "A"}
